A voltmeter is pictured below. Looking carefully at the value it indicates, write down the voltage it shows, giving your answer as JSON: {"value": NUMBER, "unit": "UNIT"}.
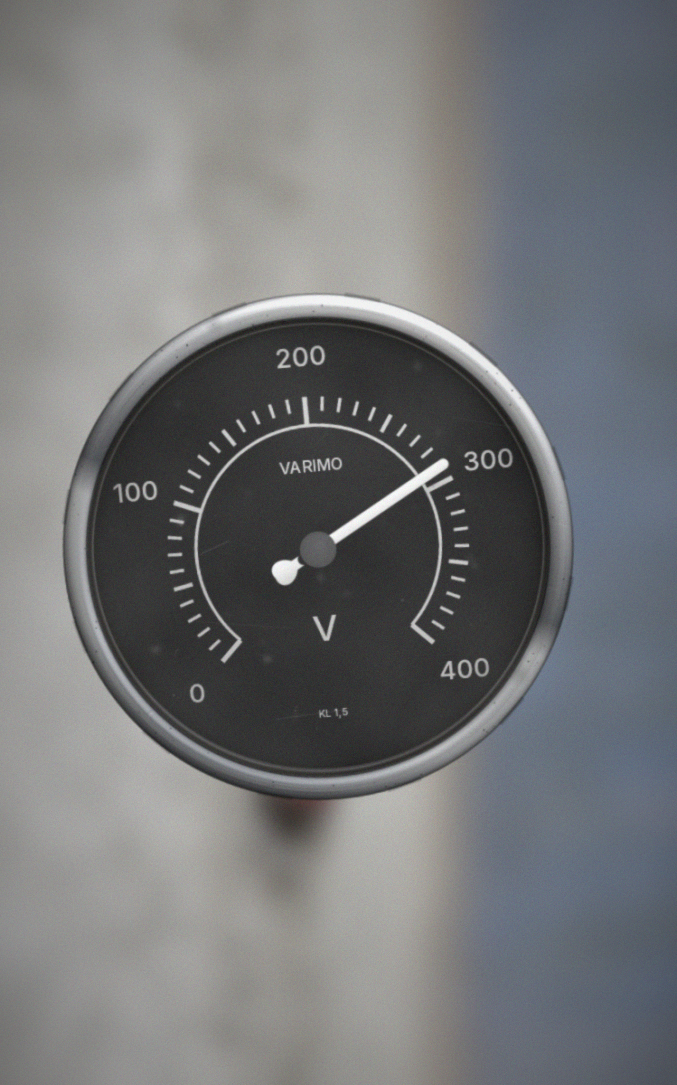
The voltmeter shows {"value": 290, "unit": "V"}
